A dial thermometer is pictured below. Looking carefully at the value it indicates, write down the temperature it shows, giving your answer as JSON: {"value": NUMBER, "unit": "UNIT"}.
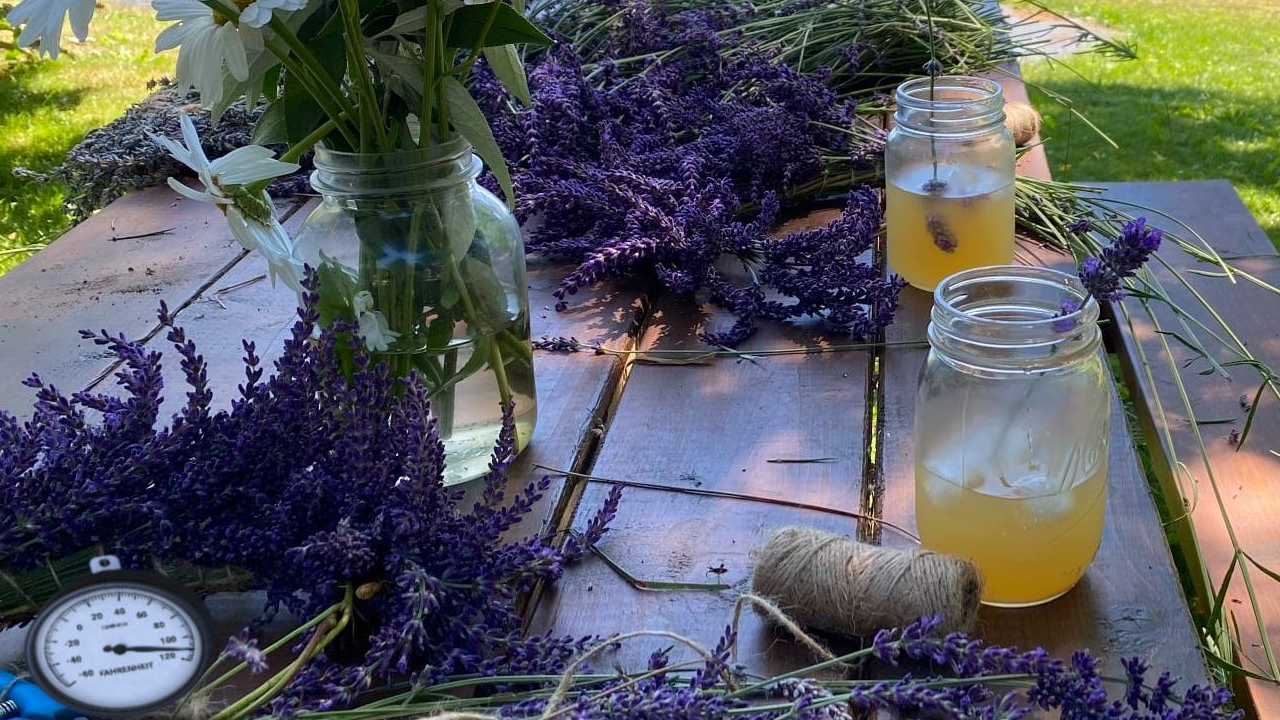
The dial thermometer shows {"value": 110, "unit": "°F"}
